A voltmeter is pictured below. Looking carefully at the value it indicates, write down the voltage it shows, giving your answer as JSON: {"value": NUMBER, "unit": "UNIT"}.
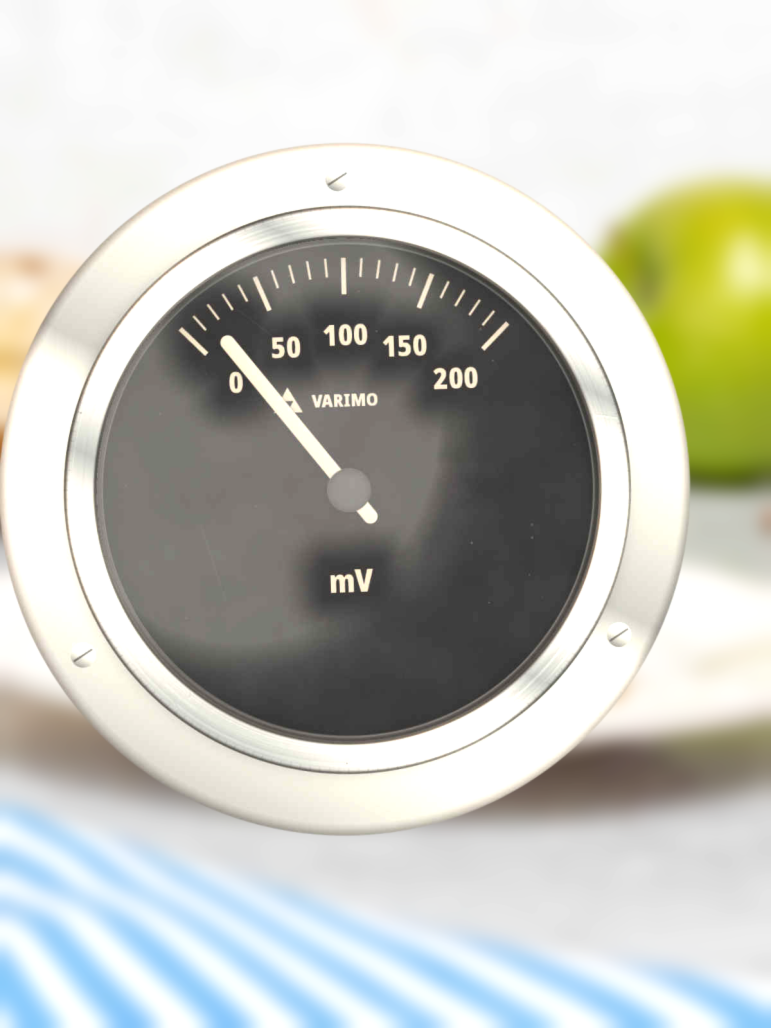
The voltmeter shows {"value": 15, "unit": "mV"}
